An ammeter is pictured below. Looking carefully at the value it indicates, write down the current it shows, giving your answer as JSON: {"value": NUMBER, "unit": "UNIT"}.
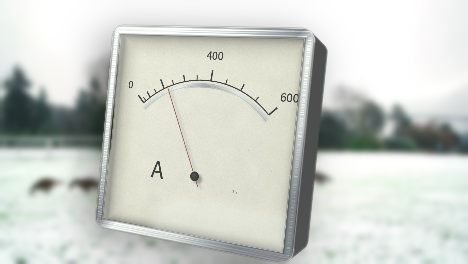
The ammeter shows {"value": 225, "unit": "A"}
